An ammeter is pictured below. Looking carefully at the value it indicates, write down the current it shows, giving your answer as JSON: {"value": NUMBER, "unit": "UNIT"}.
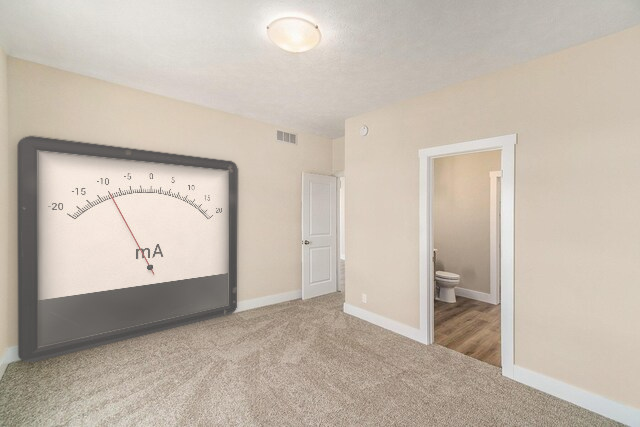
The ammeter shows {"value": -10, "unit": "mA"}
